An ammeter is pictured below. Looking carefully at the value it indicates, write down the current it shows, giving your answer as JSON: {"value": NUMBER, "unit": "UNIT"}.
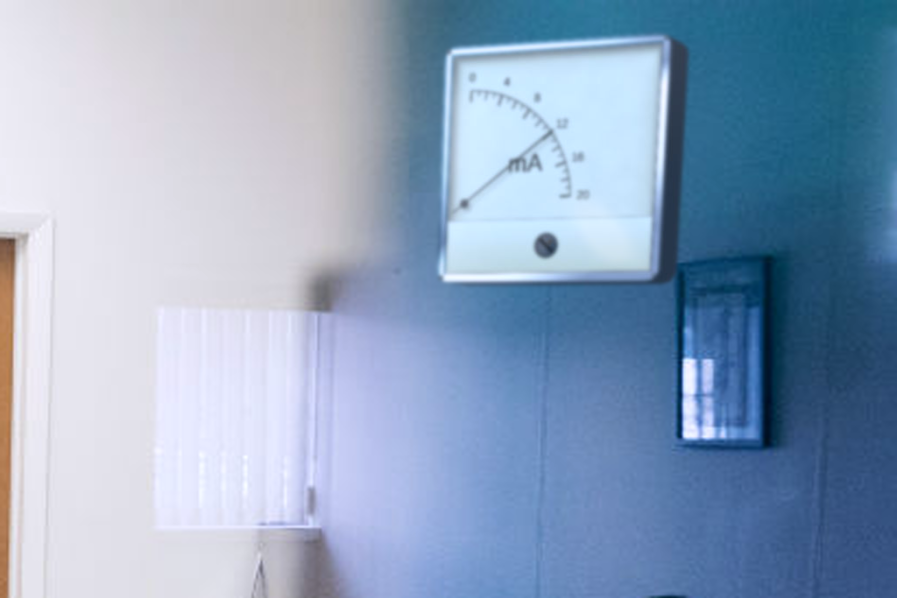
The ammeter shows {"value": 12, "unit": "mA"}
